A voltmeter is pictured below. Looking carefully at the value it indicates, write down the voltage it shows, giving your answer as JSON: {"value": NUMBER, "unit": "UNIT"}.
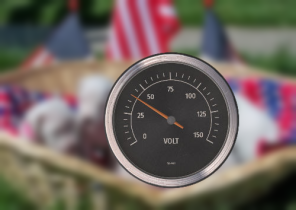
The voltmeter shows {"value": 40, "unit": "V"}
